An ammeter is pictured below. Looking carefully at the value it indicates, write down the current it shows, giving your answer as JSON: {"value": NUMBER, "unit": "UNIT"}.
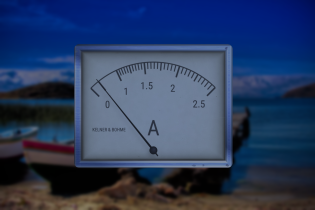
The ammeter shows {"value": 0.5, "unit": "A"}
